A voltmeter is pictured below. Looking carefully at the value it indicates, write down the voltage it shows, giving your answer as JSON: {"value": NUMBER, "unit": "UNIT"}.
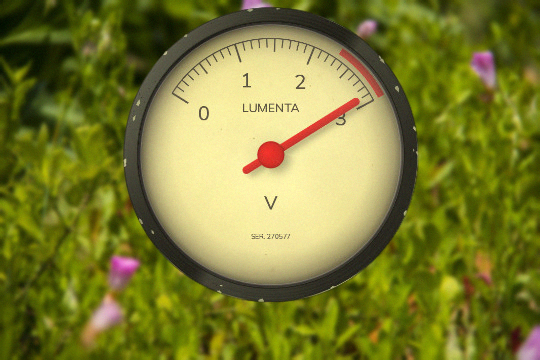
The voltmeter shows {"value": 2.9, "unit": "V"}
